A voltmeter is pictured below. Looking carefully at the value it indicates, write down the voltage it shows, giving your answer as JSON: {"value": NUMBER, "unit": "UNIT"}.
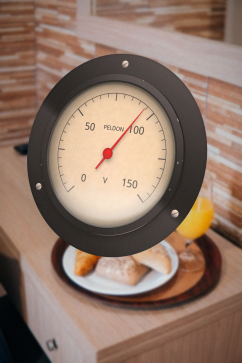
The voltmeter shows {"value": 95, "unit": "V"}
